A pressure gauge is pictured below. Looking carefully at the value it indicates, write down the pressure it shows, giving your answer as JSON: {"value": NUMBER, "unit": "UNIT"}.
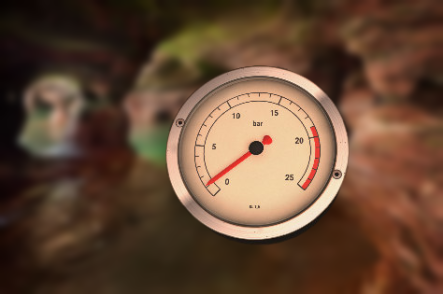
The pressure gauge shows {"value": 1, "unit": "bar"}
